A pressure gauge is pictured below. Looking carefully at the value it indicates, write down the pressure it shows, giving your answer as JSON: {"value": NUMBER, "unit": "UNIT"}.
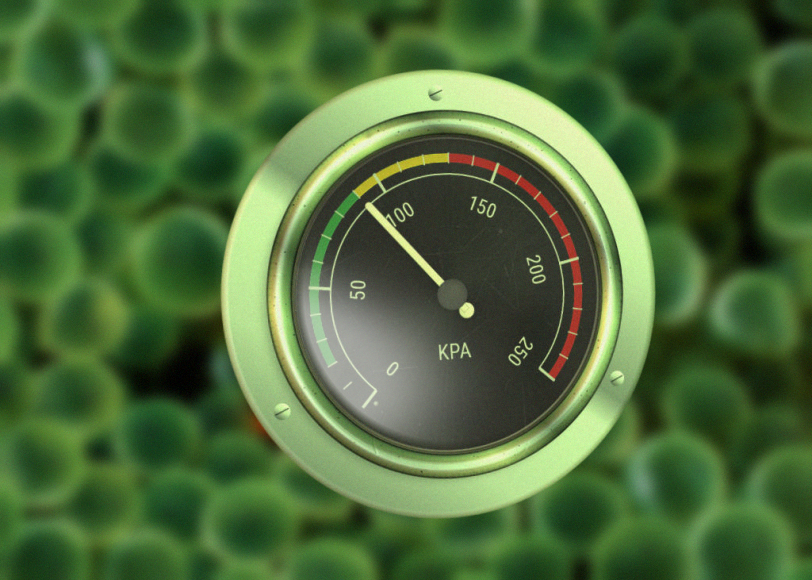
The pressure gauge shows {"value": 90, "unit": "kPa"}
